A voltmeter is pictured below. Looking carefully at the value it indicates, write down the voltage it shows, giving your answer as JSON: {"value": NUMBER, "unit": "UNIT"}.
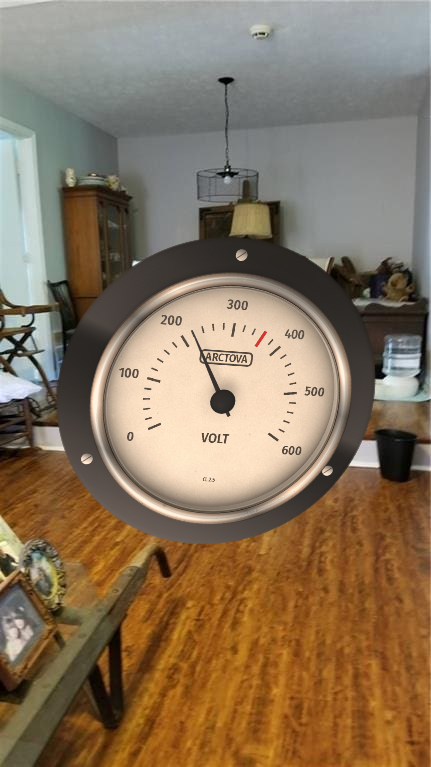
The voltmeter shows {"value": 220, "unit": "V"}
